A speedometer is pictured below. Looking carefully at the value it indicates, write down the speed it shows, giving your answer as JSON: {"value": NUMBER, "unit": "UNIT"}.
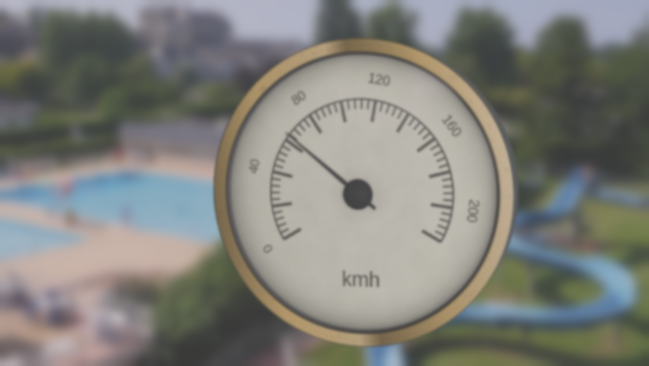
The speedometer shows {"value": 64, "unit": "km/h"}
